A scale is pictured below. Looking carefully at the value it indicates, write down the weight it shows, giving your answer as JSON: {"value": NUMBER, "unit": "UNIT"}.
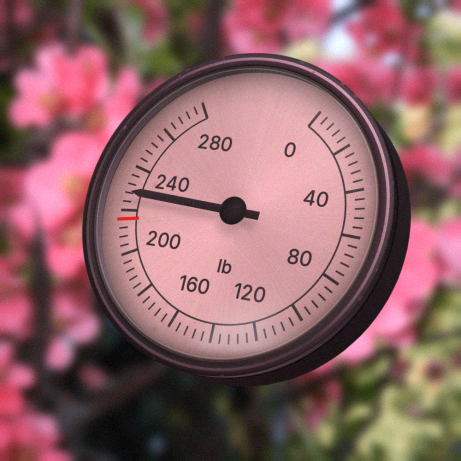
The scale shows {"value": 228, "unit": "lb"}
